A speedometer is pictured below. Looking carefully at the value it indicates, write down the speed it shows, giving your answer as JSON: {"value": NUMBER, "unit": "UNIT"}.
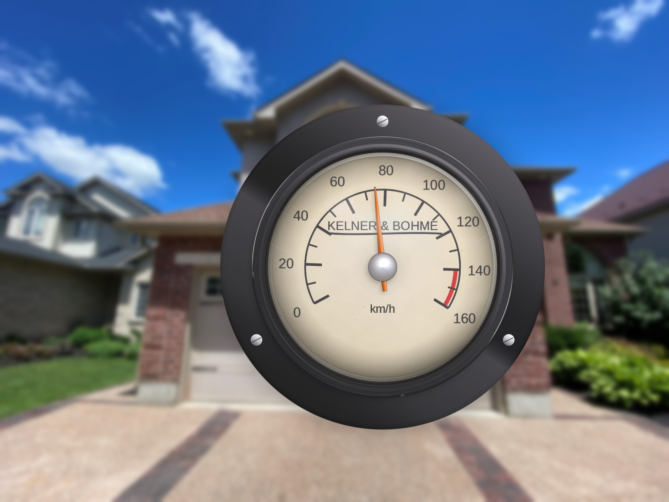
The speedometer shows {"value": 75, "unit": "km/h"}
